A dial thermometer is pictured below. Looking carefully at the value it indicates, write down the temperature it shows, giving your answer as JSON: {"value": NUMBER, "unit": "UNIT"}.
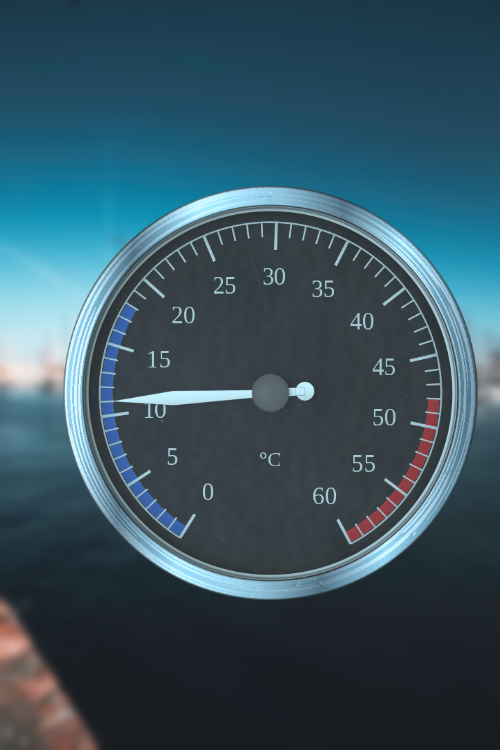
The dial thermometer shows {"value": 11, "unit": "°C"}
